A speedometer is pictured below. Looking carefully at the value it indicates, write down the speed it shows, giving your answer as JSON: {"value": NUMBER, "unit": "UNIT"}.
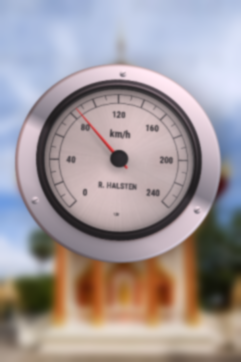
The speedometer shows {"value": 85, "unit": "km/h"}
